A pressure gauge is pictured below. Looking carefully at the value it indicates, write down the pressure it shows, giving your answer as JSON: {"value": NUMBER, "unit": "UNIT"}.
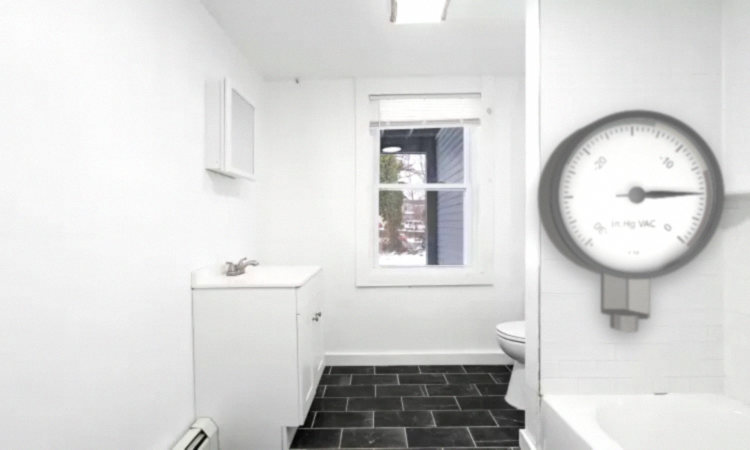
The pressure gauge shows {"value": -5, "unit": "inHg"}
